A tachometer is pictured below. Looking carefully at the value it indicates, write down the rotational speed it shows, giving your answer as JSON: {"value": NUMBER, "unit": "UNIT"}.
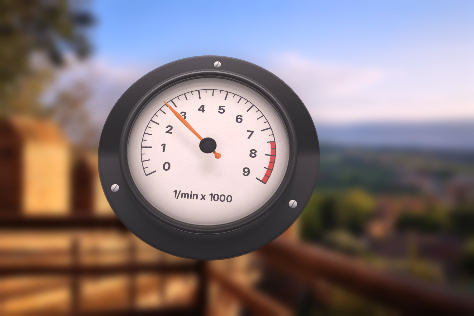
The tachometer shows {"value": 2750, "unit": "rpm"}
